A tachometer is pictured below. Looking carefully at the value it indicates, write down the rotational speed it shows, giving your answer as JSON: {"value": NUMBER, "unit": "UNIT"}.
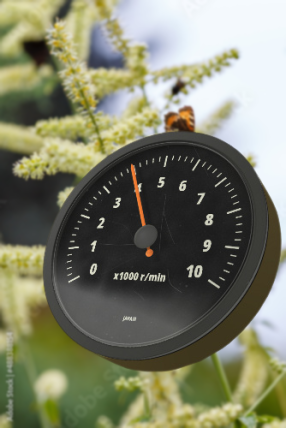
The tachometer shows {"value": 4000, "unit": "rpm"}
